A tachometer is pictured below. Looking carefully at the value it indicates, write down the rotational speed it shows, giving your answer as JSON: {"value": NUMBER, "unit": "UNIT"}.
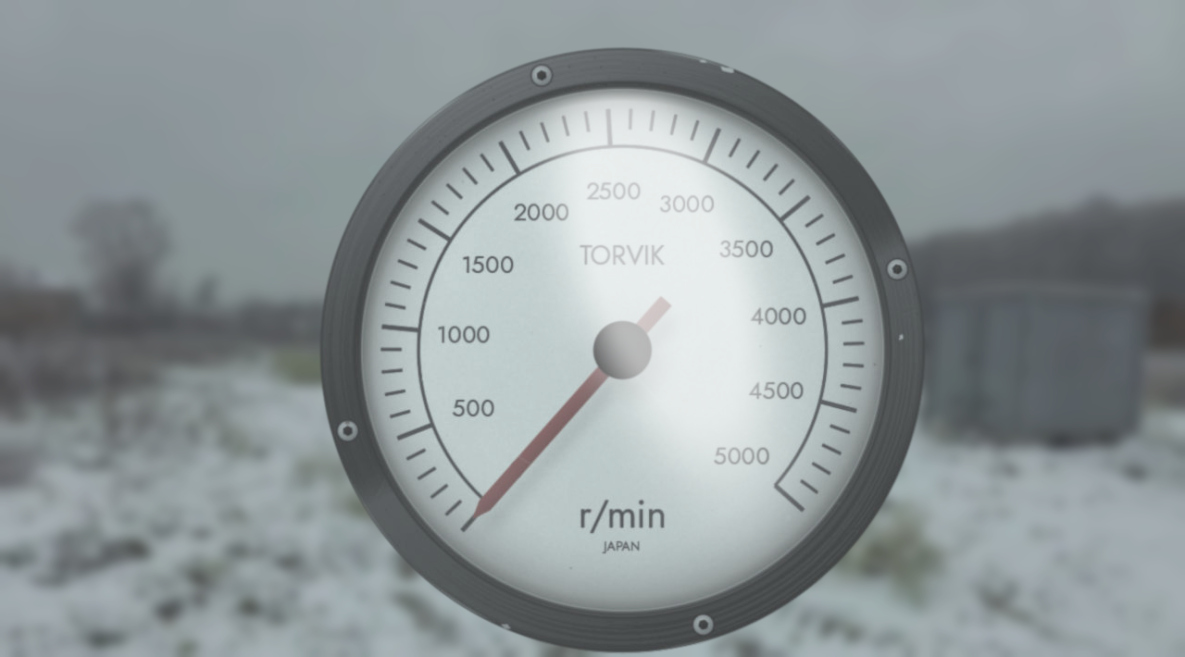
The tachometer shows {"value": 0, "unit": "rpm"}
